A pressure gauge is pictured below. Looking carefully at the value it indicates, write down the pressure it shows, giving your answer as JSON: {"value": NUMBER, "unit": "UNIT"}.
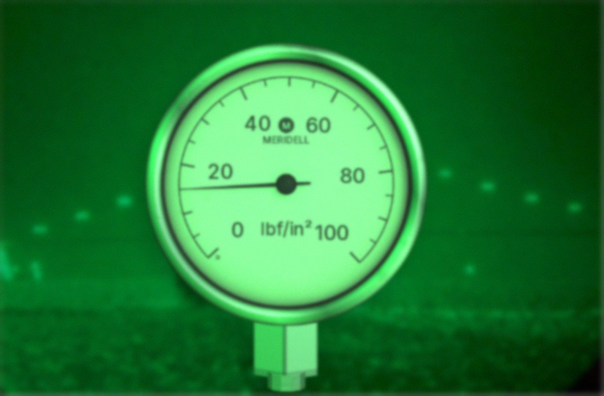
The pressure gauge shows {"value": 15, "unit": "psi"}
